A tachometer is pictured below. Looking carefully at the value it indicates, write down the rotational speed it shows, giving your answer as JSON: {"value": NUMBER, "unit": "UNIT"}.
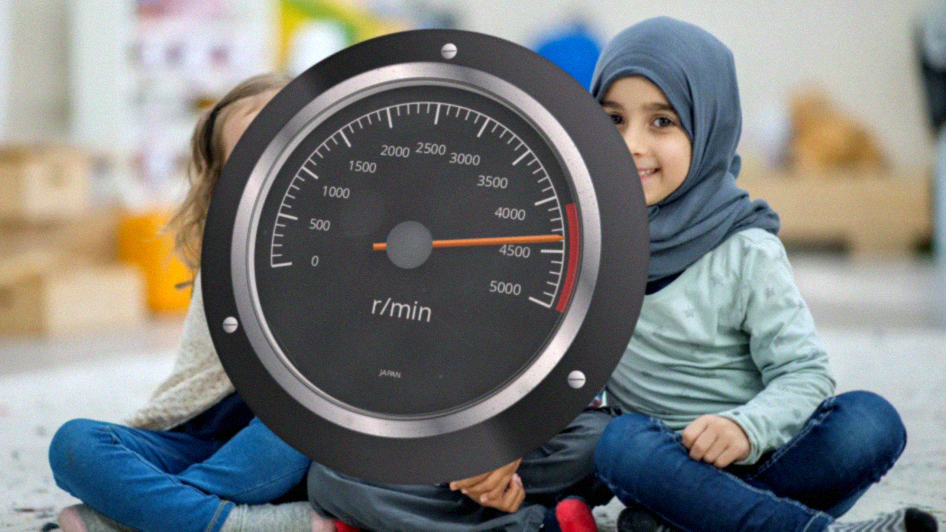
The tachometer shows {"value": 4400, "unit": "rpm"}
